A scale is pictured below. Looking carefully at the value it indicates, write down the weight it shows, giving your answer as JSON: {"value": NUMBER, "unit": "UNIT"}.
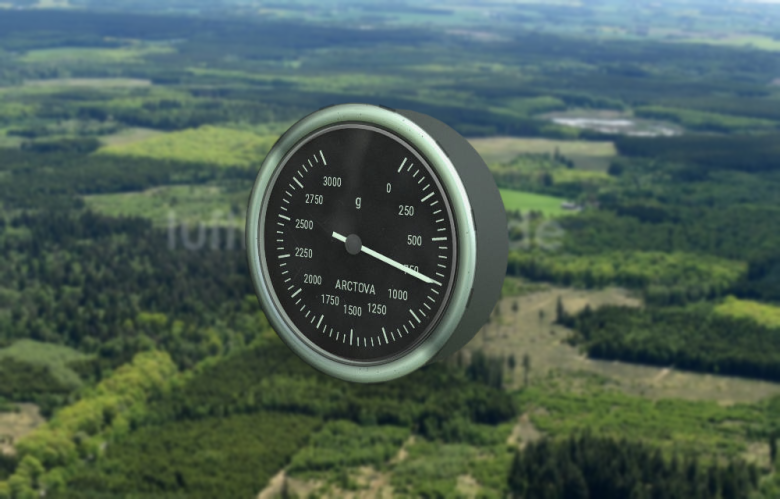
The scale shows {"value": 750, "unit": "g"}
